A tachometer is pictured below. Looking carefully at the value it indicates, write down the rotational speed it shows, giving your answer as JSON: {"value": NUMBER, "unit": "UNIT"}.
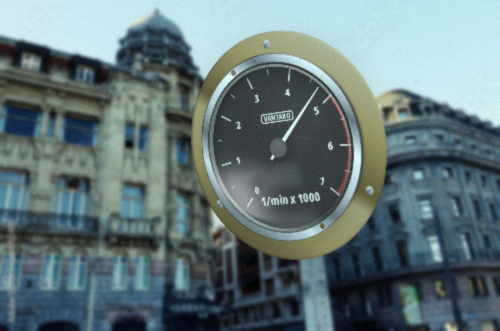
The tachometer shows {"value": 4750, "unit": "rpm"}
